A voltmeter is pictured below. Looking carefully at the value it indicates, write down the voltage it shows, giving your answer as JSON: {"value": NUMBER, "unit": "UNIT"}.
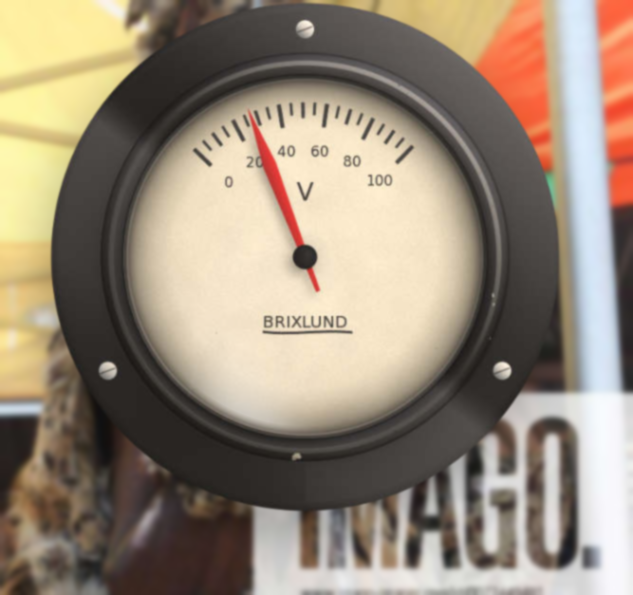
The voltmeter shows {"value": 27.5, "unit": "V"}
